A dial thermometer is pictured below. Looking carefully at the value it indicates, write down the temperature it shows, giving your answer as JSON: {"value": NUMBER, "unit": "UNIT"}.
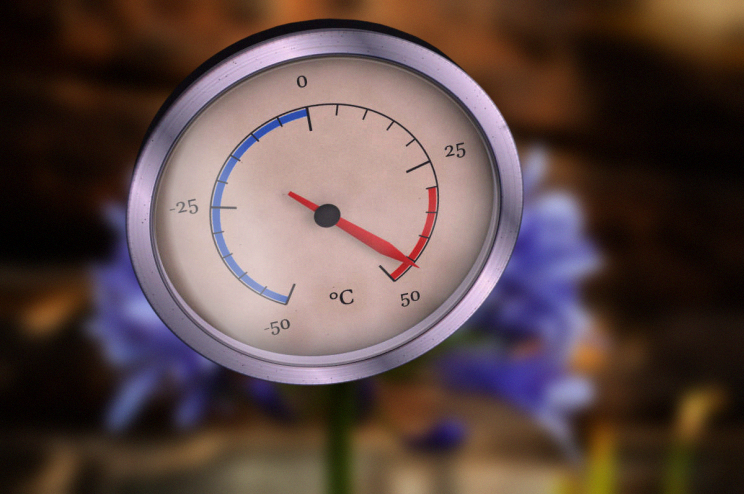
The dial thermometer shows {"value": 45, "unit": "°C"}
